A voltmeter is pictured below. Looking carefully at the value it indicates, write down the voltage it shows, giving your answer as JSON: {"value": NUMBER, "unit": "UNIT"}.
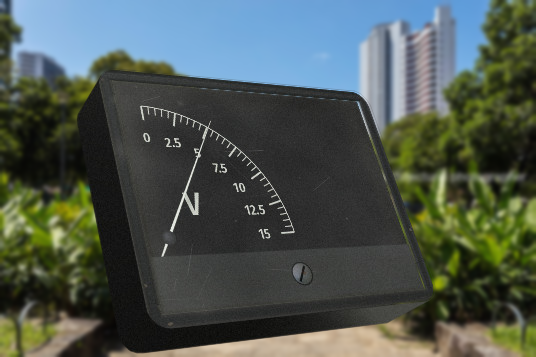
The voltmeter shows {"value": 5, "unit": "V"}
